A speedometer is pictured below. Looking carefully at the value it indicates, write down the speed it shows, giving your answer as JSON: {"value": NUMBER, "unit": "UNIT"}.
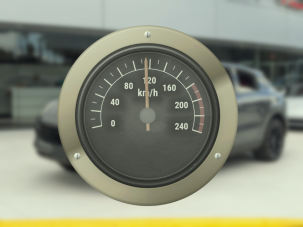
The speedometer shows {"value": 115, "unit": "km/h"}
